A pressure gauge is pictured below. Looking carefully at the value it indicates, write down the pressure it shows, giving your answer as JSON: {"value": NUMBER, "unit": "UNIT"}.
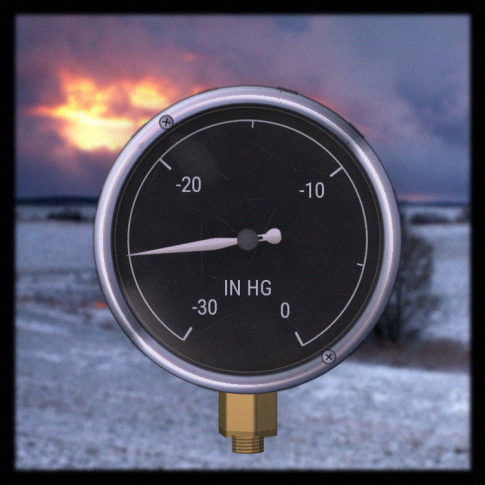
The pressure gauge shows {"value": -25, "unit": "inHg"}
